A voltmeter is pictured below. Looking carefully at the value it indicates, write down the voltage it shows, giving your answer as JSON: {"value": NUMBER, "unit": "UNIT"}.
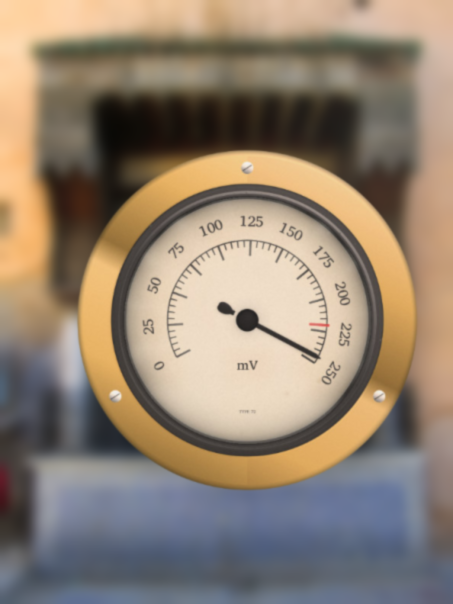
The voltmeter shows {"value": 245, "unit": "mV"}
